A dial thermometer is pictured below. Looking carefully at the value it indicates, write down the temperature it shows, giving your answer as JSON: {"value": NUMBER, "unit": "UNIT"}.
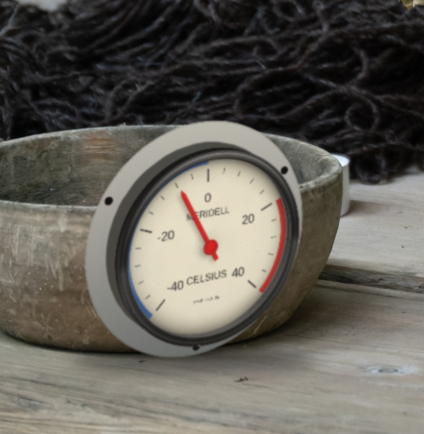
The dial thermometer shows {"value": -8, "unit": "°C"}
